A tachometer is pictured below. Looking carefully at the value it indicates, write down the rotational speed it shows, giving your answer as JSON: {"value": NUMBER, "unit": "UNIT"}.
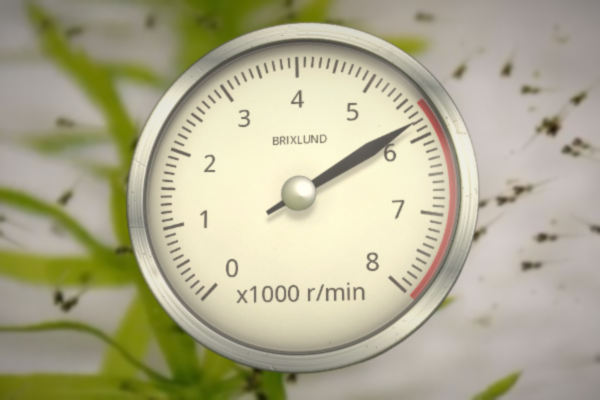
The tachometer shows {"value": 5800, "unit": "rpm"}
